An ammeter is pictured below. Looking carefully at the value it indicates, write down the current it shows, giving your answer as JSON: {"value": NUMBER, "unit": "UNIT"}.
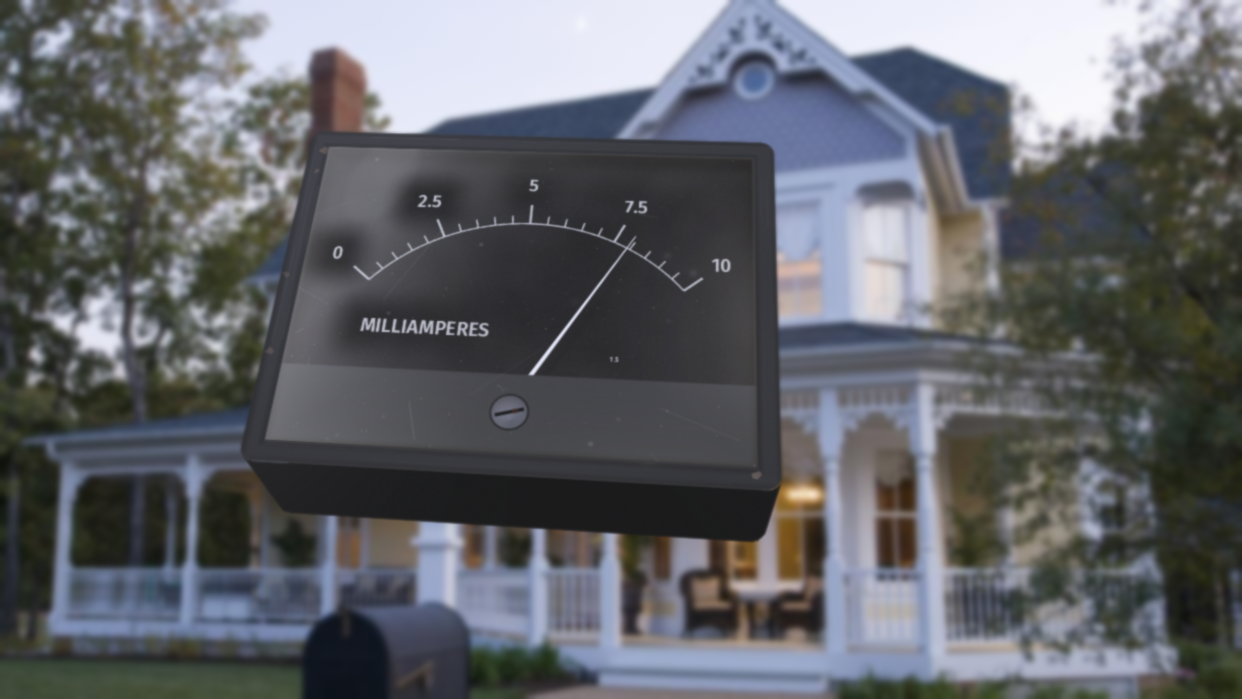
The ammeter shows {"value": 8, "unit": "mA"}
